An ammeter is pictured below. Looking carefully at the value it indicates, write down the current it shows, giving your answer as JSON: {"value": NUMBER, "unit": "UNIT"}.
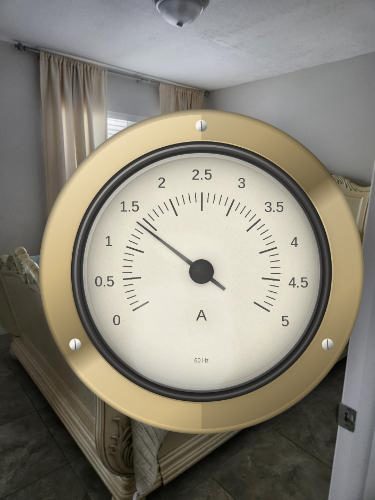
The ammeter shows {"value": 1.4, "unit": "A"}
